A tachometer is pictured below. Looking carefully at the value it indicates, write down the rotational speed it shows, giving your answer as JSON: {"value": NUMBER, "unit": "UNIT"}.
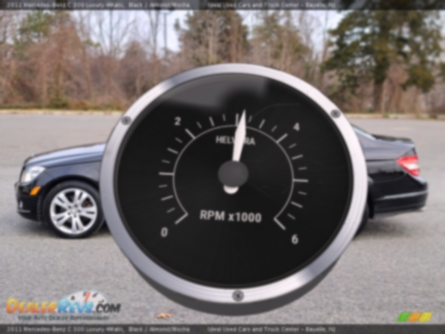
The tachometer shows {"value": 3125, "unit": "rpm"}
